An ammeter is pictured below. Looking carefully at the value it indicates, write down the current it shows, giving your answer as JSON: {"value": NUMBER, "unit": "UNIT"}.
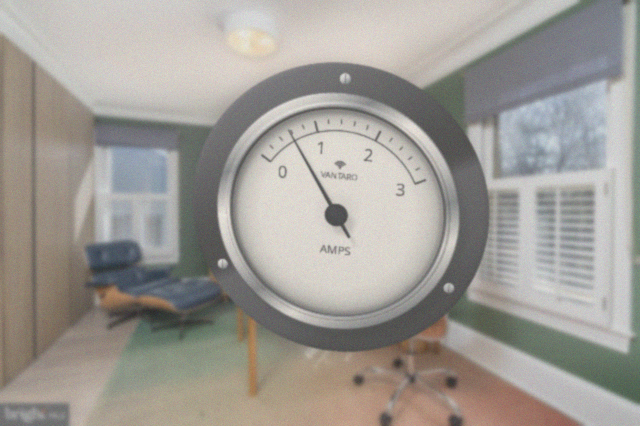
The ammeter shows {"value": 0.6, "unit": "A"}
